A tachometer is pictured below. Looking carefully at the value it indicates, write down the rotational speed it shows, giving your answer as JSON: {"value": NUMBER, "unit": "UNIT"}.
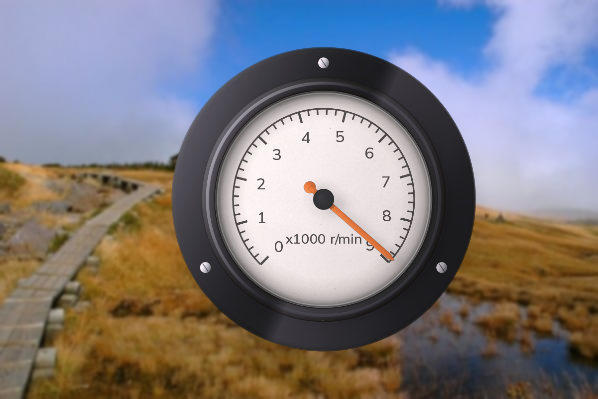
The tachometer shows {"value": 8900, "unit": "rpm"}
